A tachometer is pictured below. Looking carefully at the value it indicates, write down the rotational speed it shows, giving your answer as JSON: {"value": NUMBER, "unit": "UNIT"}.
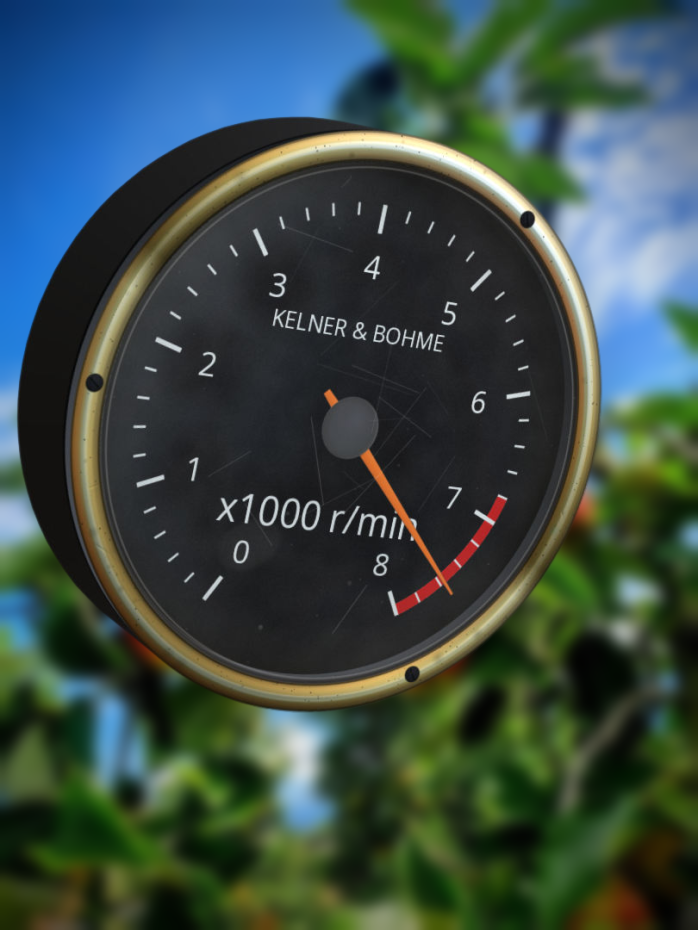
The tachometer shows {"value": 7600, "unit": "rpm"}
